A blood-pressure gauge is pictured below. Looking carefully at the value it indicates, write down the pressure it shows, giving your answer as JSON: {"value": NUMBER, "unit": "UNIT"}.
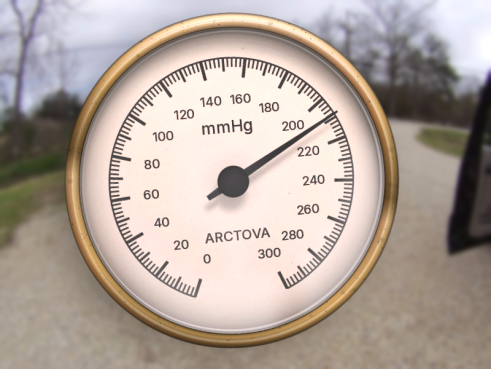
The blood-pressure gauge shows {"value": 208, "unit": "mmHg"}
